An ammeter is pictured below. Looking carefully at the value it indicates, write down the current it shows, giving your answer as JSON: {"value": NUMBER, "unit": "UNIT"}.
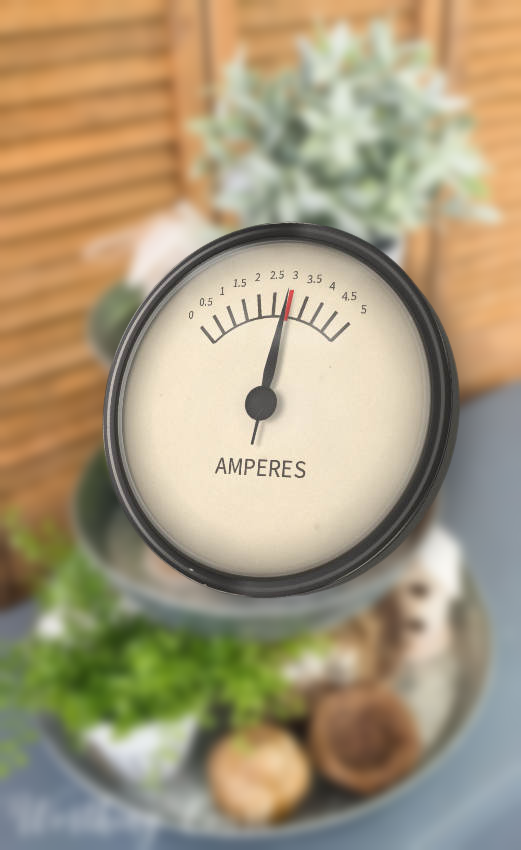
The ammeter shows {"value": 3, "unit": "A"}
